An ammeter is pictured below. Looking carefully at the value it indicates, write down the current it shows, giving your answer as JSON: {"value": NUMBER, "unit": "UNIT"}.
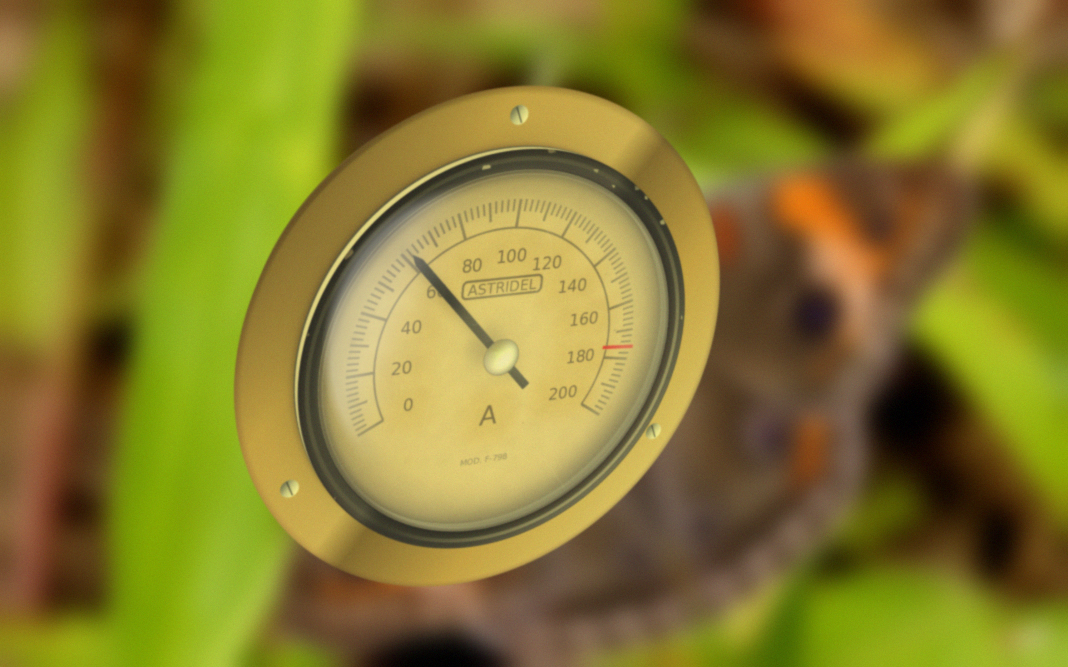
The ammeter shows {"value": 62, "unit": "A"}
